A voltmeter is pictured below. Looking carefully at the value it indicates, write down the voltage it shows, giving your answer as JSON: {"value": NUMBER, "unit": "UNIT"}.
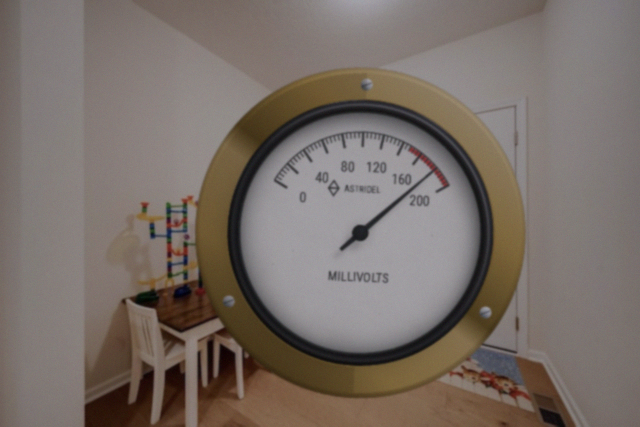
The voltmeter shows {"value": 180, "unit": "mV"}
